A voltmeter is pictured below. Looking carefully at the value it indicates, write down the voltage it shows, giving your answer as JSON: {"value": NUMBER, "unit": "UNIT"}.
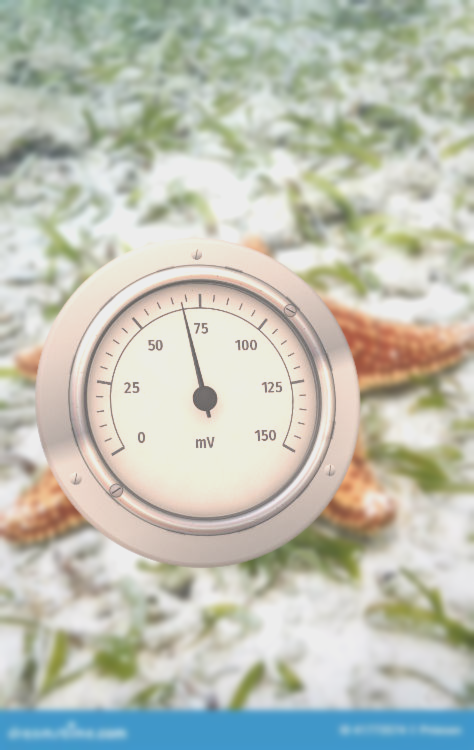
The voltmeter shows {"value": 67.5, "unit": "mV"}
